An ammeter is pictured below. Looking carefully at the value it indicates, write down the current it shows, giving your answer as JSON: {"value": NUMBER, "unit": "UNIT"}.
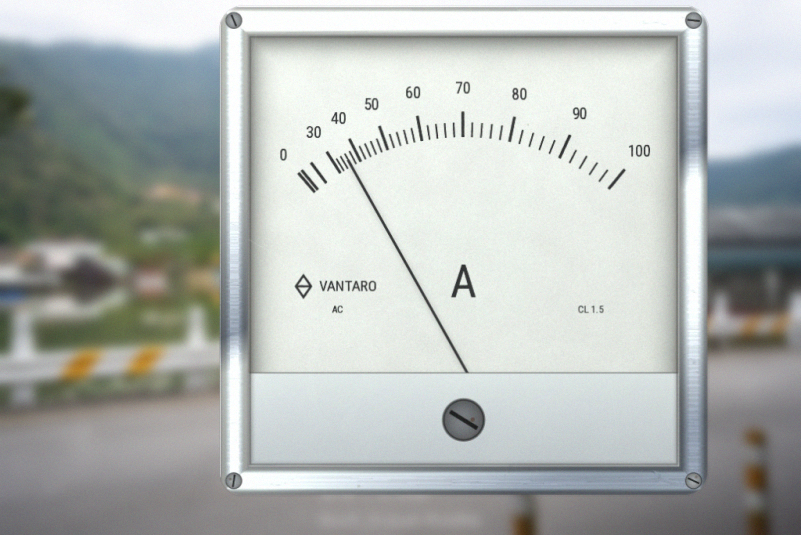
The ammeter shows {"value": 36, "unit": "A"}
